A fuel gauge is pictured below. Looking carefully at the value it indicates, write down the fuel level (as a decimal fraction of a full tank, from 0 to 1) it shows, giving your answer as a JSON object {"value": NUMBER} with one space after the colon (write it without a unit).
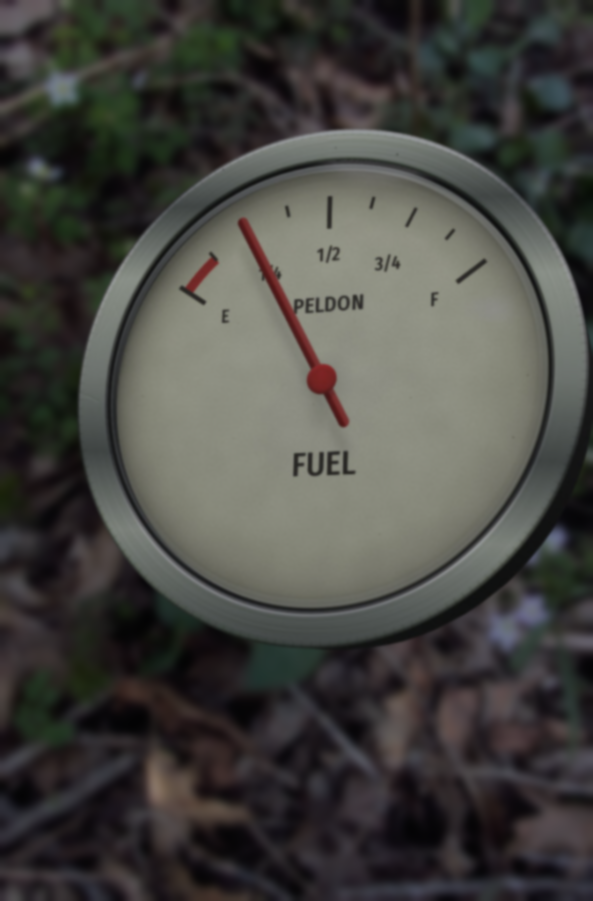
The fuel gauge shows {"value": 0.25}
